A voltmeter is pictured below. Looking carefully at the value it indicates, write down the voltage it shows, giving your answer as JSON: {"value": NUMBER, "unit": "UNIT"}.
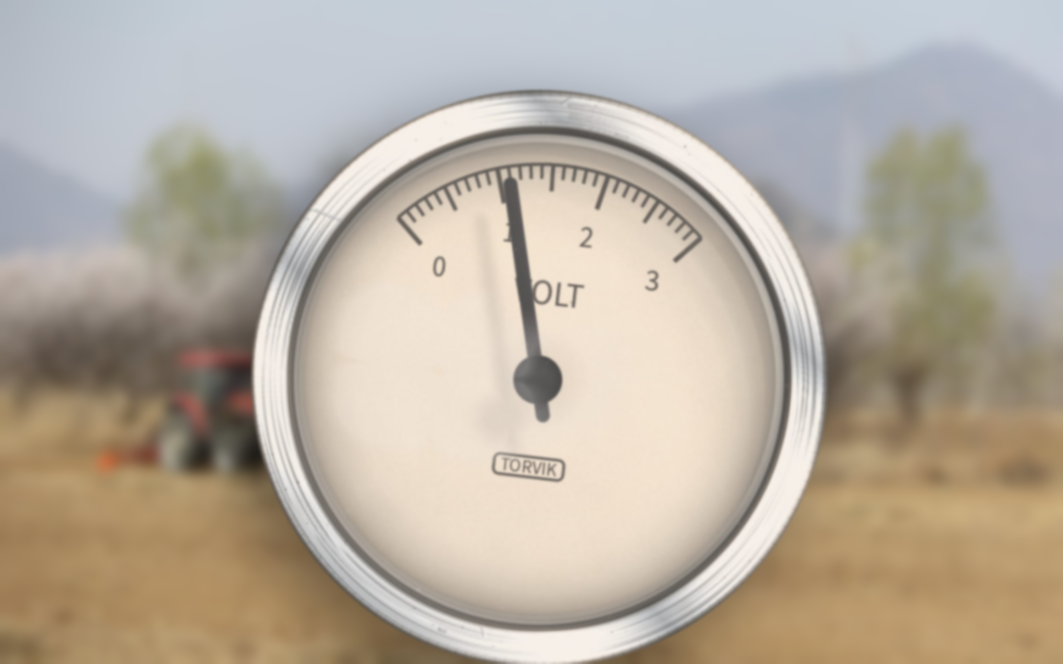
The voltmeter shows {"value": 1.1, "unit": "V"}
